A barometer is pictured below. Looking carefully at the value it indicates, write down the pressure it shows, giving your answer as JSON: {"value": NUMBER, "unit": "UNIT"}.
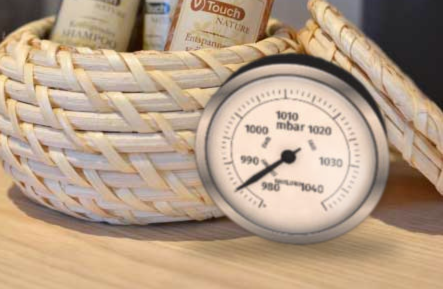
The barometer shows {"value": 985, "unit": "mbar"}
